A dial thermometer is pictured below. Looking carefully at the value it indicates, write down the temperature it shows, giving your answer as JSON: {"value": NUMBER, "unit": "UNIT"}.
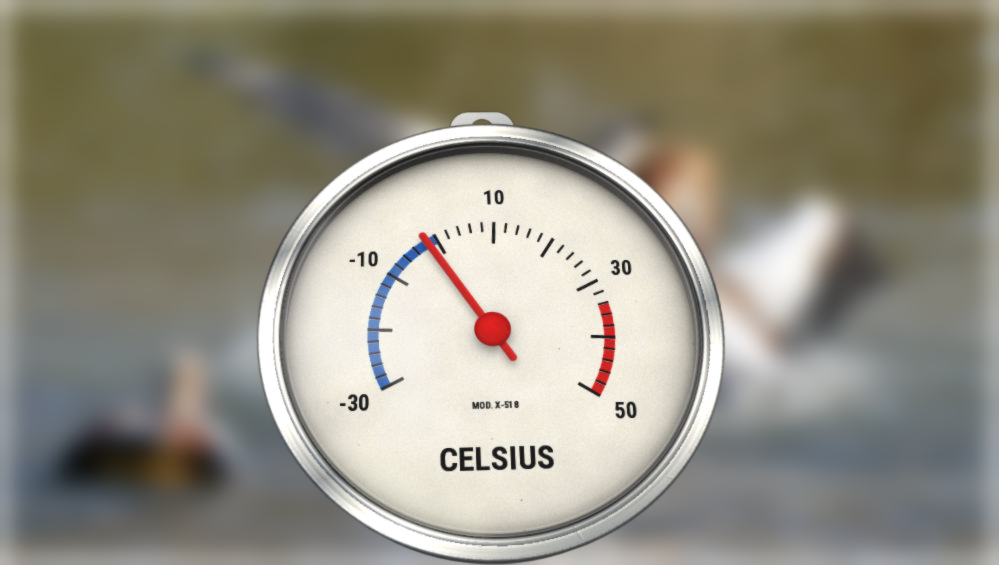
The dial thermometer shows {"value": -2, "unit": "°C"}
